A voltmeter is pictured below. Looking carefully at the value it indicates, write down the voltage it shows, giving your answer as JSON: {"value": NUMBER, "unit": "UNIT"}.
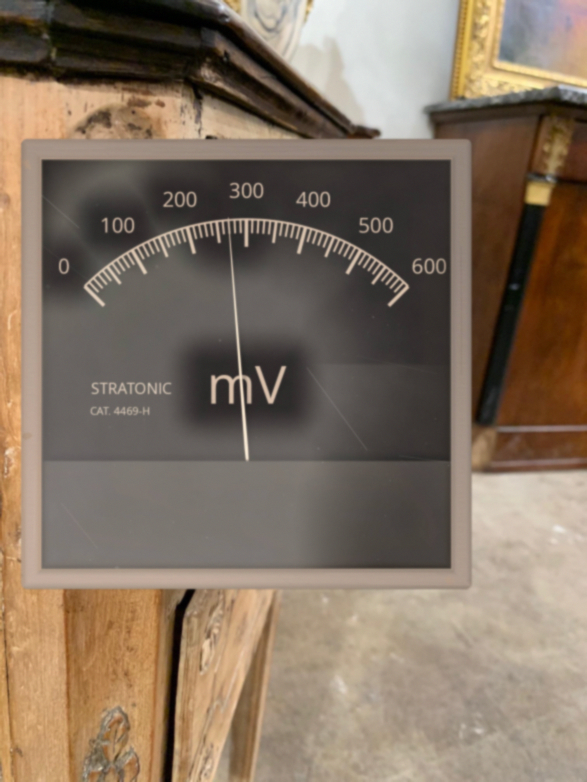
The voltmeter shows {"value": 270, "unit": "mV"}
